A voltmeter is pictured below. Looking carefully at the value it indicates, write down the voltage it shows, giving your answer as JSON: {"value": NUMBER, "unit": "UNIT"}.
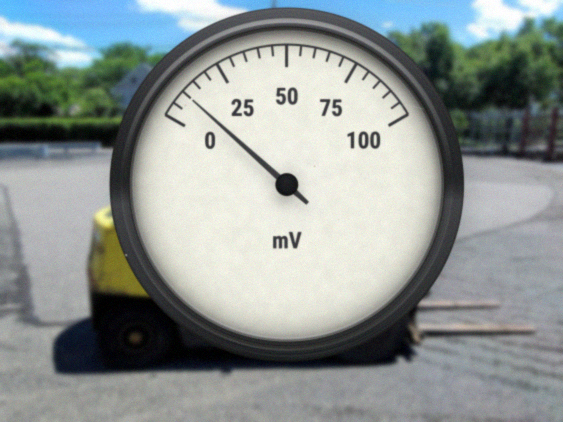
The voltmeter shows {"value": 10, "unit": "mV"}
